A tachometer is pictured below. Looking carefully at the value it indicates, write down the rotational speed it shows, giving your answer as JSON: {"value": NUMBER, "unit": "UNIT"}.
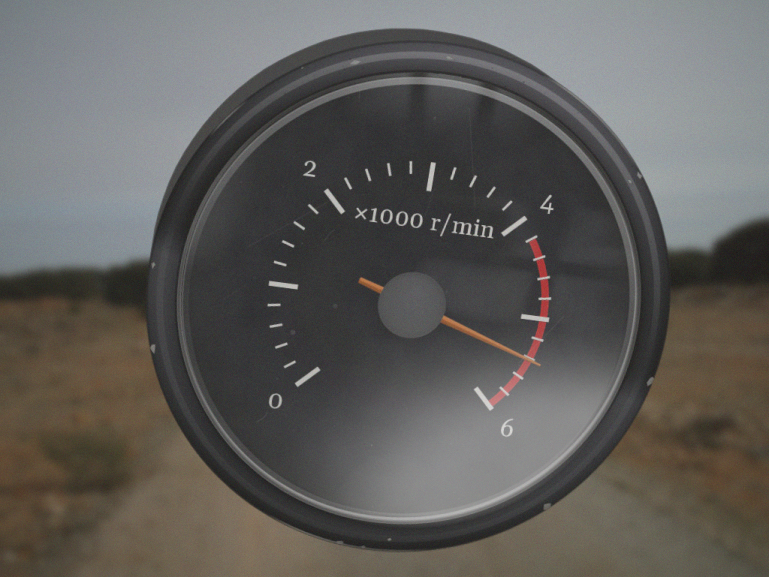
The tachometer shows {"value": 5400, "unit": "rpm"}
